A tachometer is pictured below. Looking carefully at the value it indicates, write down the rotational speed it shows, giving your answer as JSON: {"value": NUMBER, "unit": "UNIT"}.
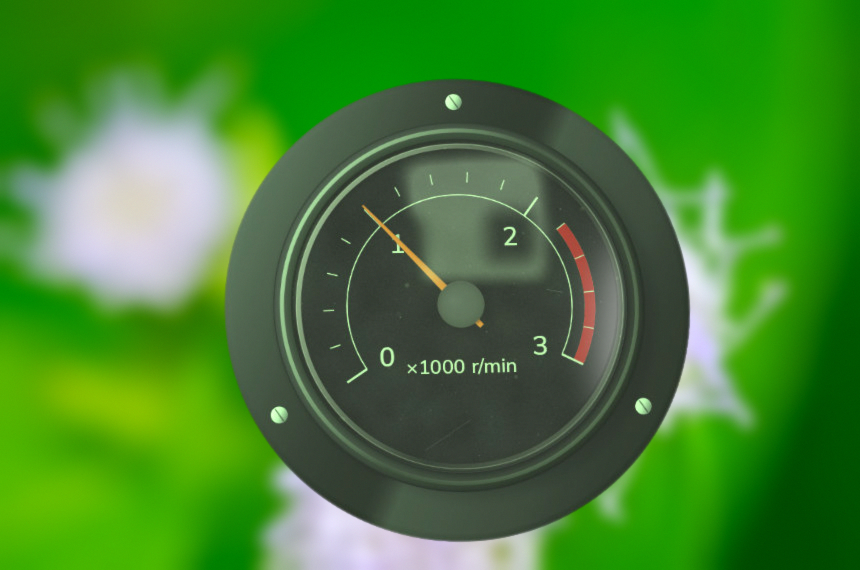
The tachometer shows {"value": 1000, "unit": "rpm"}
